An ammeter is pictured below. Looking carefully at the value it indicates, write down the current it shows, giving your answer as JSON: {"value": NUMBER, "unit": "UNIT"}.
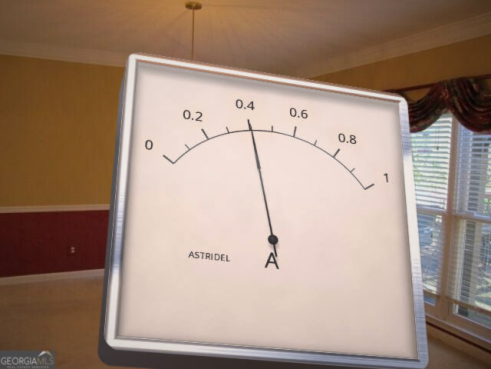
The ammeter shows {"value": 0.4, "unit": "A"}
